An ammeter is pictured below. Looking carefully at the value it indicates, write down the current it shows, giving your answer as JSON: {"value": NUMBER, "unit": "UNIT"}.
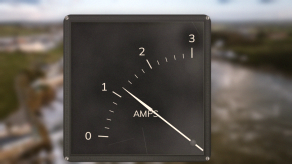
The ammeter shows {"value": 1.2, "unit": "A"}
